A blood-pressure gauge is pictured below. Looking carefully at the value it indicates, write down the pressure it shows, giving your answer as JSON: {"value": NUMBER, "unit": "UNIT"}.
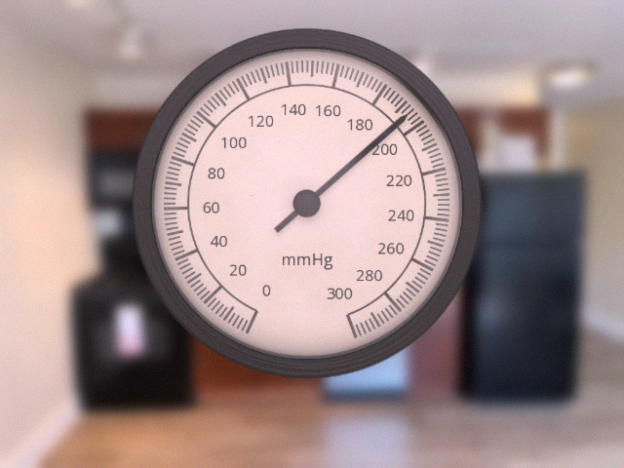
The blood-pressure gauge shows {"value": 194, "unit": "mmHg"}
